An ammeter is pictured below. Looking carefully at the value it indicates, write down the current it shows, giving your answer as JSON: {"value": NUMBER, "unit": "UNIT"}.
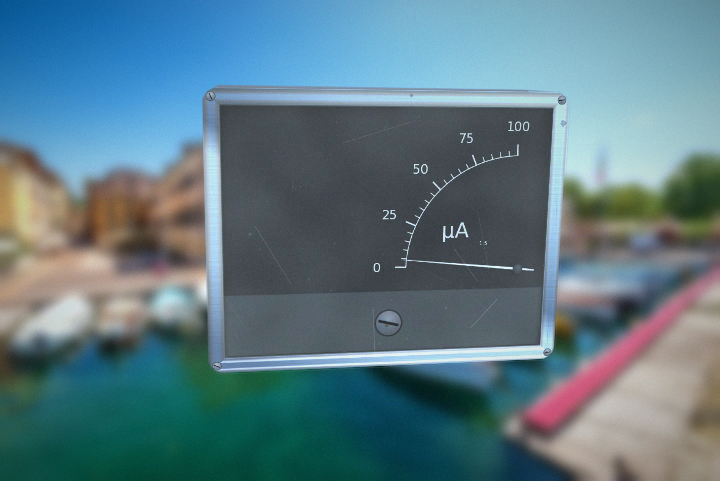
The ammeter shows {"value": 5, "unit": "µA"}
